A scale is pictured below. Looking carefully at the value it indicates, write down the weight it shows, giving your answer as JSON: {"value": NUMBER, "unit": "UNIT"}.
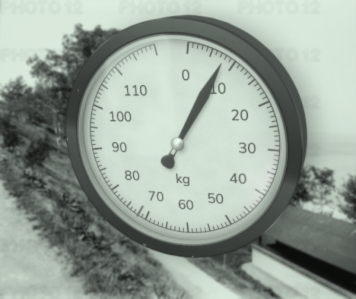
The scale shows {"value": 8, "unit": "kg"}
